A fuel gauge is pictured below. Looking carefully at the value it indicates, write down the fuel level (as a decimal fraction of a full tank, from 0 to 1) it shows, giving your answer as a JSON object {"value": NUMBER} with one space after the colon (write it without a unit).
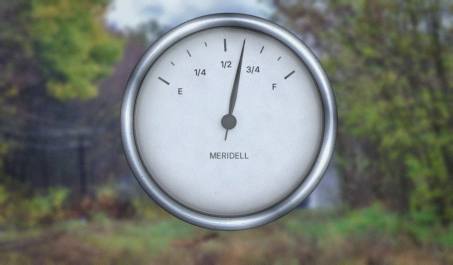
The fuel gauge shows {"value": 0.625}
